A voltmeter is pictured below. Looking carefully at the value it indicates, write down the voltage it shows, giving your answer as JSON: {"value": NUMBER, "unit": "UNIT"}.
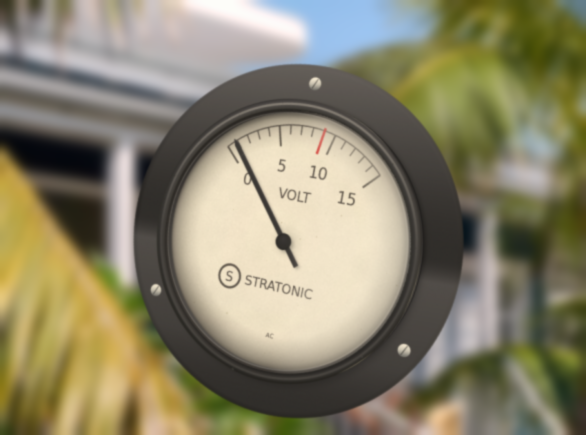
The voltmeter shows {"value": 1, "unit": "V"}
